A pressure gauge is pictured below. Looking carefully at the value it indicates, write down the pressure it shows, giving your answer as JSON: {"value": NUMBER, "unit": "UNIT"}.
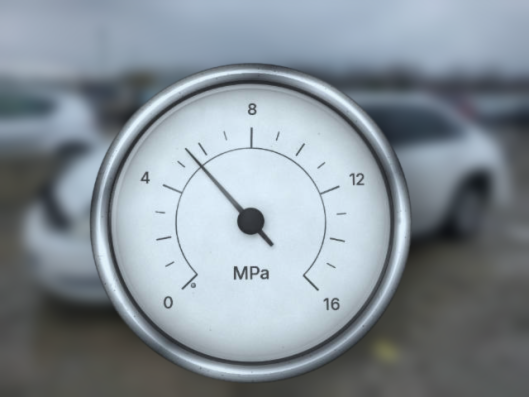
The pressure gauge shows {"value": 5.5, "unit": "MPa"}
